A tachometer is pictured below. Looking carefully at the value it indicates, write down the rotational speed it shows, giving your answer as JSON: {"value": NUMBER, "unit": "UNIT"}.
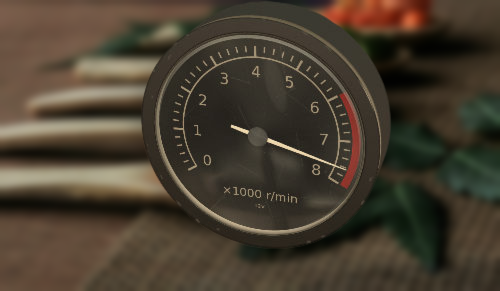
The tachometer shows {"value": 7600, "unit": "rpm"}
